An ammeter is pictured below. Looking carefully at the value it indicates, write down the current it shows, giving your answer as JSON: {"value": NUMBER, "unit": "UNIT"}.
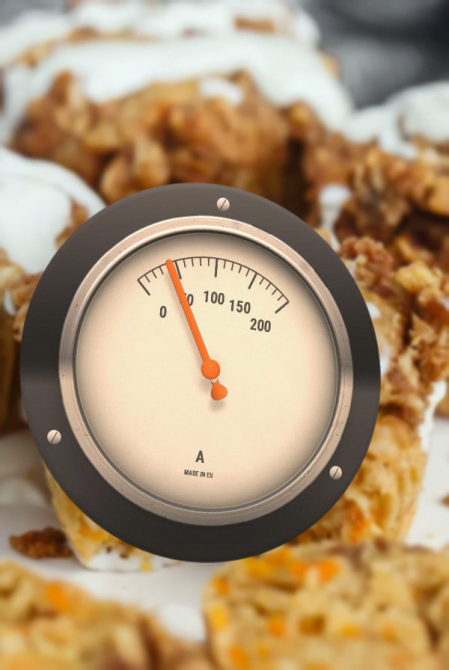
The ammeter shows {"value": 40, "unit": "A"}
